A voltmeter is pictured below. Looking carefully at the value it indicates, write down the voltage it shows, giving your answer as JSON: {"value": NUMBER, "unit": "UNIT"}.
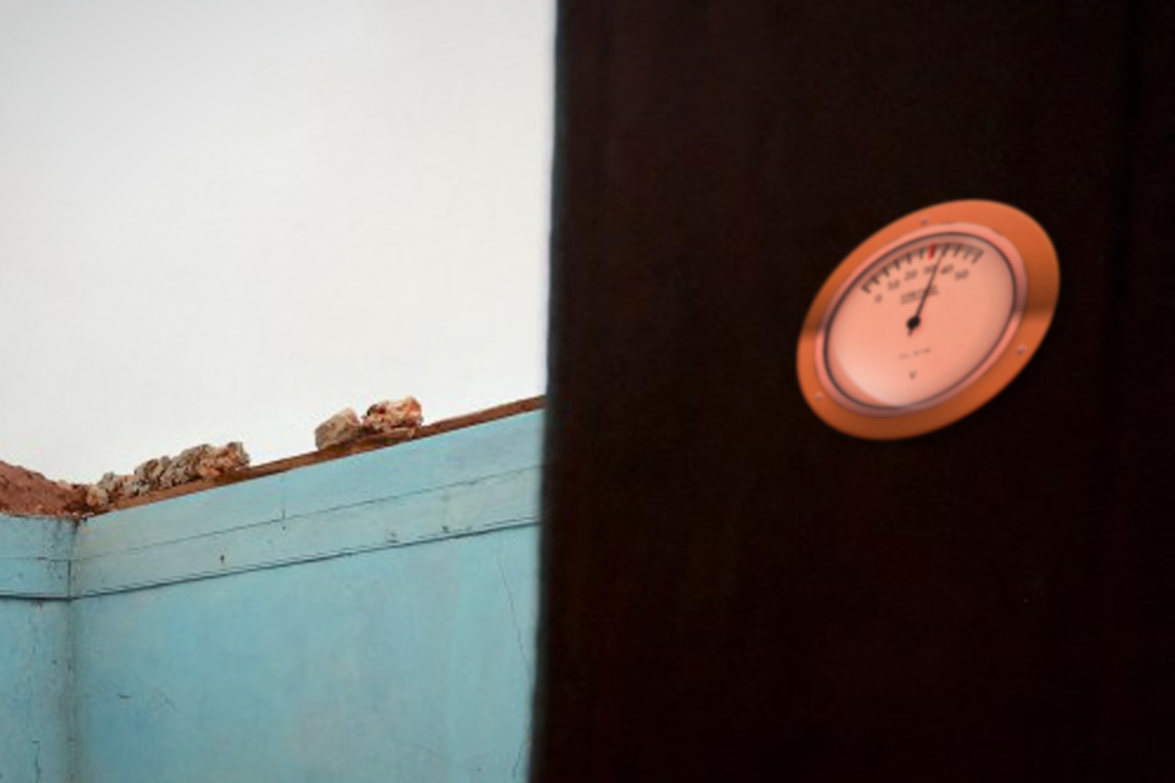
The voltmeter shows {"value": 35, "unit": "V"}
